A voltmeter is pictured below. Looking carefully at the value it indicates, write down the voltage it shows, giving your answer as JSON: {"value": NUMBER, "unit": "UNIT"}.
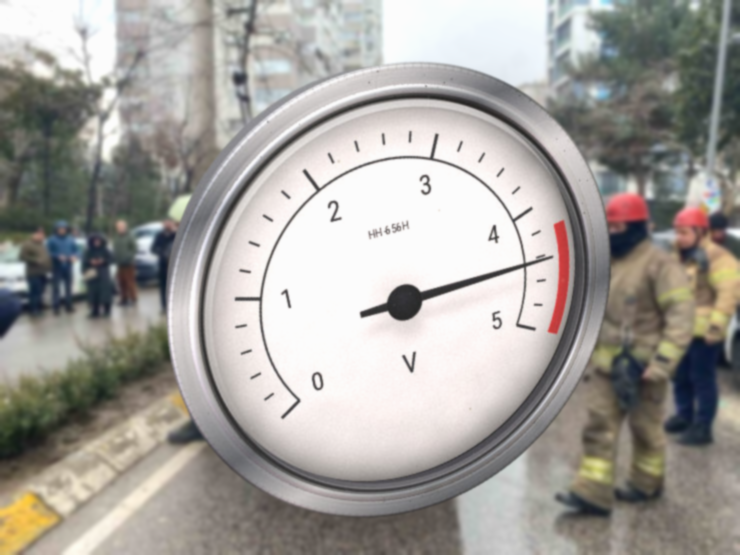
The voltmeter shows {"value": 4.4, "unit": "V"}
